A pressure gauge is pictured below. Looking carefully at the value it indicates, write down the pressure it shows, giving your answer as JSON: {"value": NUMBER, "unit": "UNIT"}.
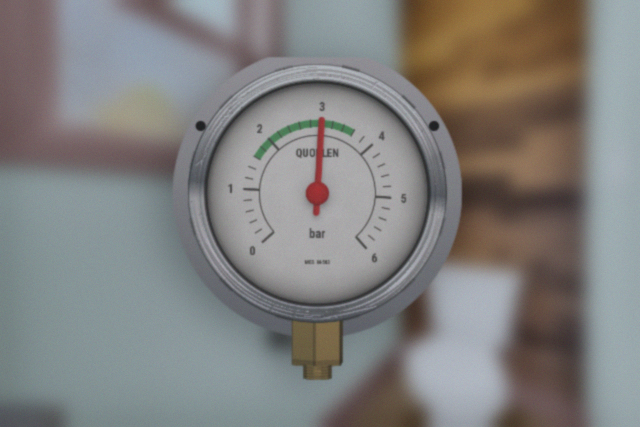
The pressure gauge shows {"value": 3, "unit": "bar"}
